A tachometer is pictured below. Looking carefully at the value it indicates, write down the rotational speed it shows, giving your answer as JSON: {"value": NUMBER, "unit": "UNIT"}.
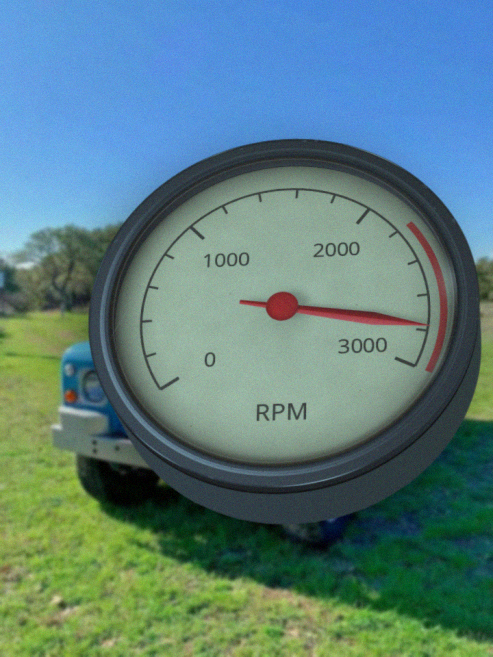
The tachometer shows {"value": 2800, "unit": "rpm"}
